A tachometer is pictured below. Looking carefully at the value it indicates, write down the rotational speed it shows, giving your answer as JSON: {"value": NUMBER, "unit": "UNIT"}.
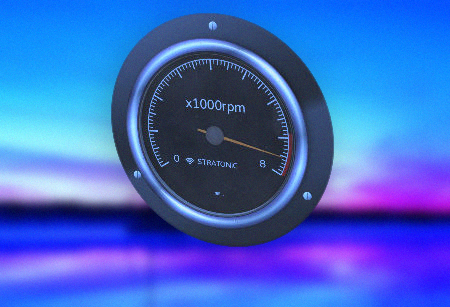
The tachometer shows {"value": 7500, "unit": "rpm"}
